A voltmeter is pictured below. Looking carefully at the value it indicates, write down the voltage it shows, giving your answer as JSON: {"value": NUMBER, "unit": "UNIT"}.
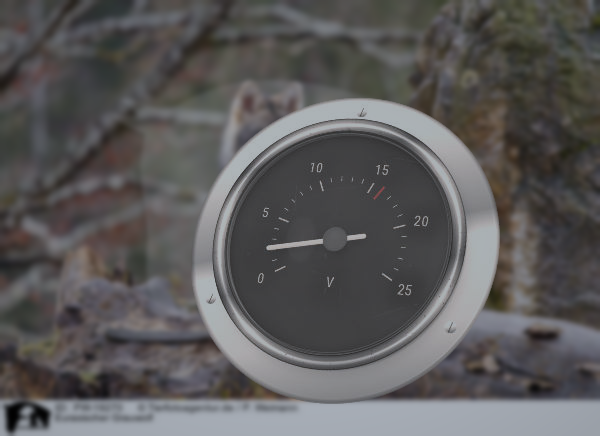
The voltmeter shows {"value": 2, "unit": "V"}
